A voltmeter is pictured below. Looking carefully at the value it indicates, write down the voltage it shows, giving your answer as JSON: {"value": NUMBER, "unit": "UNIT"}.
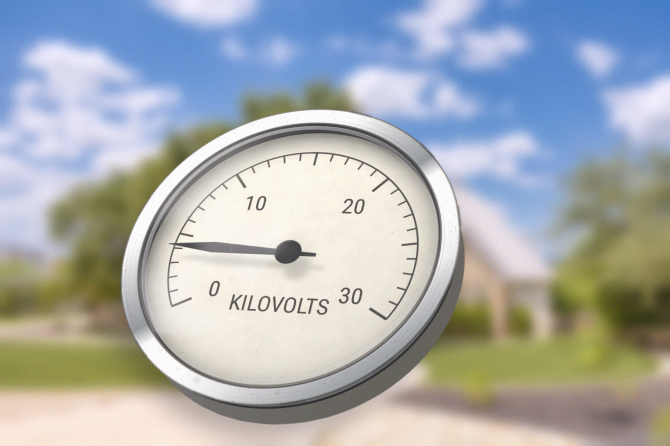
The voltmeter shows {"value": 4, "unit": "kV"}
